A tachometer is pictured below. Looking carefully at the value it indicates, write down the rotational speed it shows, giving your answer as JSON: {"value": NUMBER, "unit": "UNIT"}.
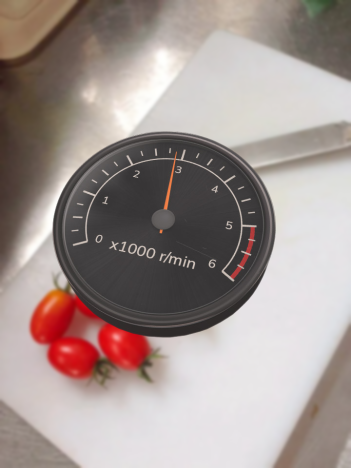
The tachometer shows {"value": 2875, "unit": "rpm"}
